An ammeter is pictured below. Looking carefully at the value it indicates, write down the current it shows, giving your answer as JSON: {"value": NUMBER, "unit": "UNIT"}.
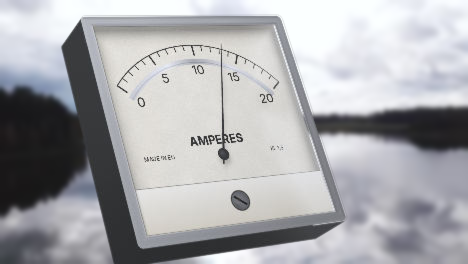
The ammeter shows {"value": 13, "unit": "A"}
